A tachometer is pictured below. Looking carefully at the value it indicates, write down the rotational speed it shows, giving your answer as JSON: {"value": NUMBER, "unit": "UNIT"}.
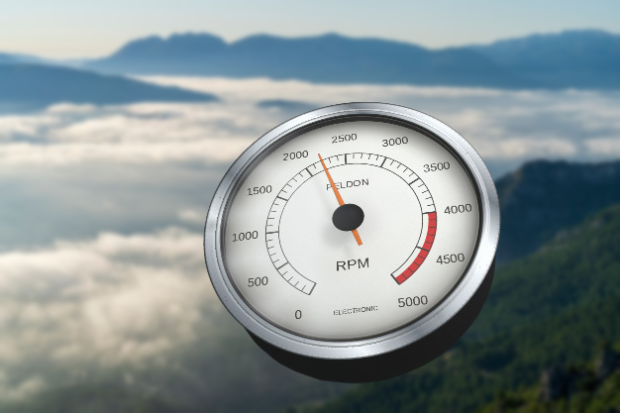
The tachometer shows {"value": 2200, "unit": "rpm"}
